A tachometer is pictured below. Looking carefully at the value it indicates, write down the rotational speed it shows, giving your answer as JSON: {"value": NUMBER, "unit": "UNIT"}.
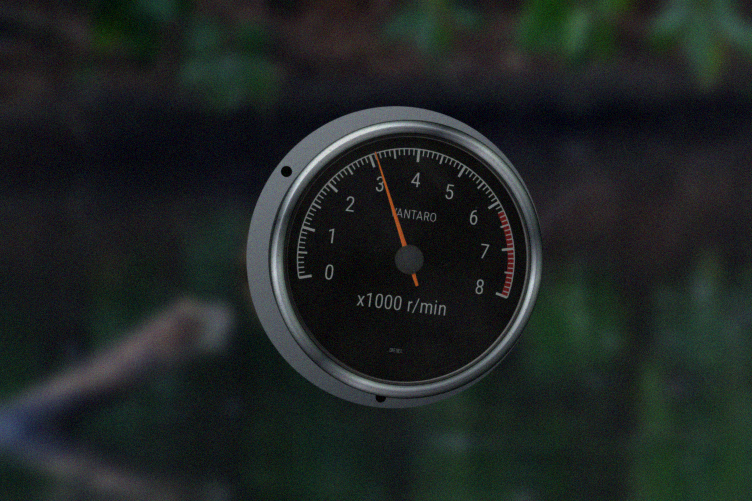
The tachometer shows {"value": 3100, "unit": "rpm"}
